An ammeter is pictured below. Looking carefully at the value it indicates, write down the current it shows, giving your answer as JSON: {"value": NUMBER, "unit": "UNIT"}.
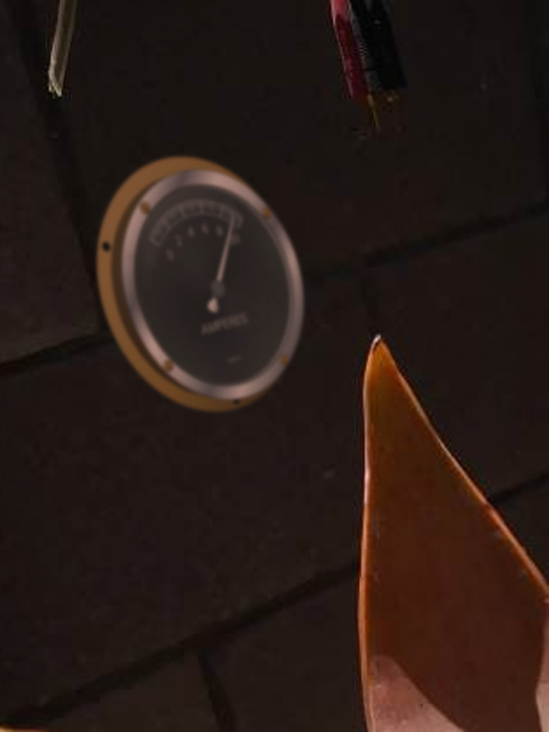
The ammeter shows {"value": 9, "unit": "A"}
